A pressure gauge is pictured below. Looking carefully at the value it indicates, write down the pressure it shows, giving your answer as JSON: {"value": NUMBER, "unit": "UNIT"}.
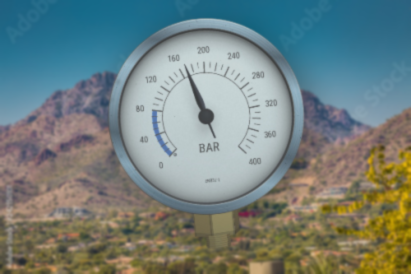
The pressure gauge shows {"value": 170, "unit": "bar"}
